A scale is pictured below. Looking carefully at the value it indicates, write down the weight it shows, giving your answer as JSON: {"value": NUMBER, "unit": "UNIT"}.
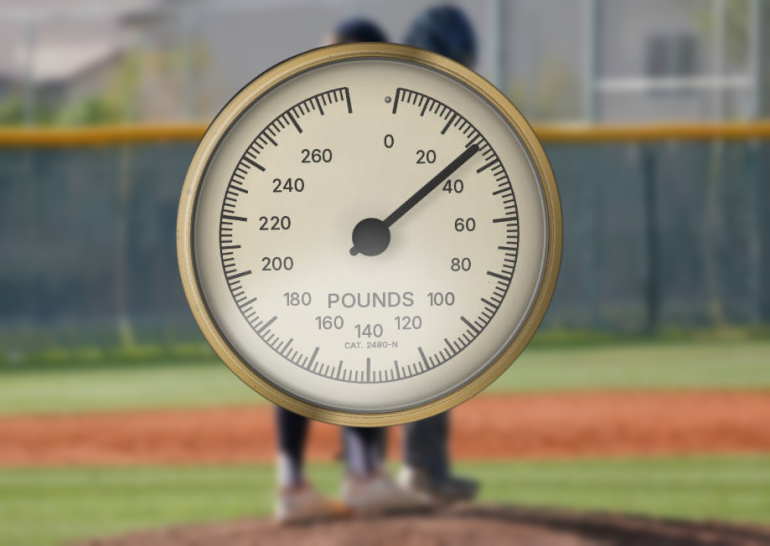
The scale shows {"value": 32, "unit": "lb"}
